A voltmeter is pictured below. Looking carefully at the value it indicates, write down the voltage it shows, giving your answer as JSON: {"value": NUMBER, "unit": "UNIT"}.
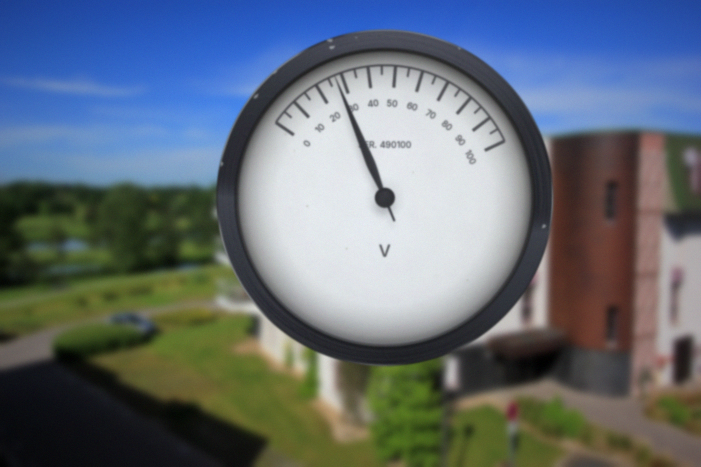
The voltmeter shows {"value": 27.5, "unit": "V"}
